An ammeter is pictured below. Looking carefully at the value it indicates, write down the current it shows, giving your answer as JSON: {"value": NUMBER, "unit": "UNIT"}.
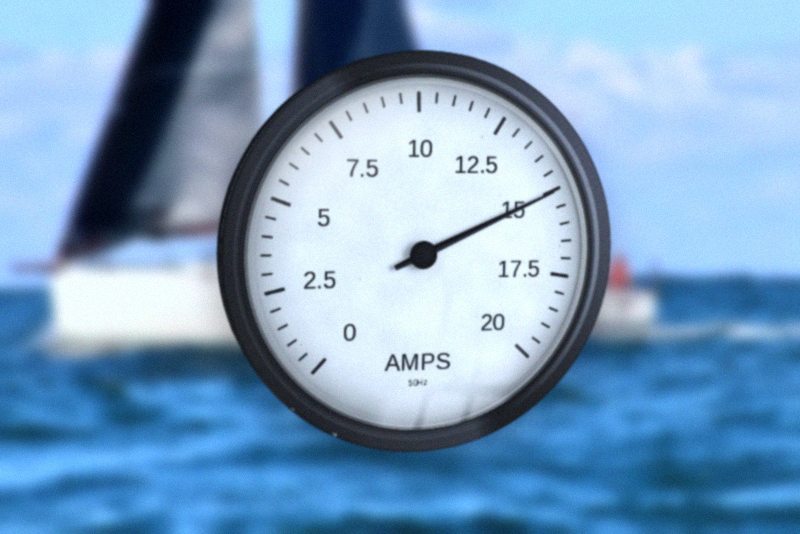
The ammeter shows {"value": 15, "unit": "A"}
